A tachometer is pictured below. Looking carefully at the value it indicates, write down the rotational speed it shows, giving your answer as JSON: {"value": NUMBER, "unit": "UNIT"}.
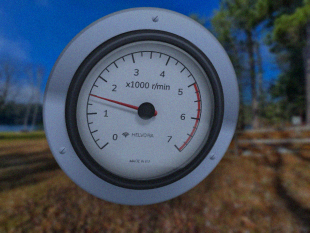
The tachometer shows {"value": 1500, "unit": "rpm"}
